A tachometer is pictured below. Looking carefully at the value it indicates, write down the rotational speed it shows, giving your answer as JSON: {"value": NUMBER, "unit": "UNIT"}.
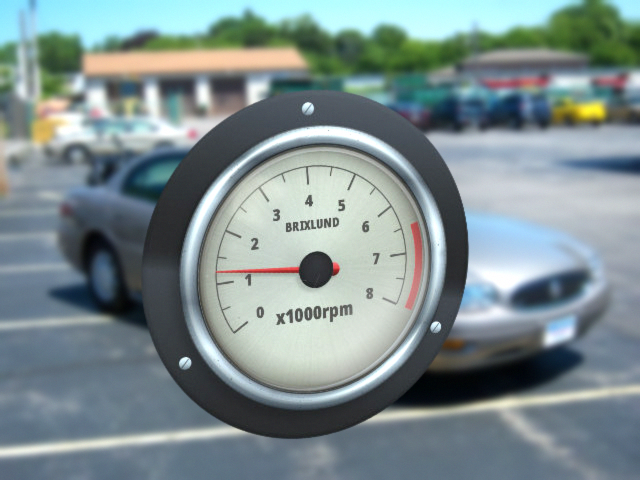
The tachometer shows {"value": 1250, "unit": "rpm"}
